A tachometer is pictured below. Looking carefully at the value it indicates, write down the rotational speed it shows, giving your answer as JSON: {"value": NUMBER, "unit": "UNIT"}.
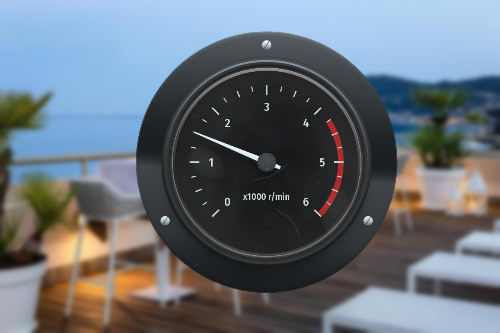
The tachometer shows {"value": 1500, "unit": "rpm"}
